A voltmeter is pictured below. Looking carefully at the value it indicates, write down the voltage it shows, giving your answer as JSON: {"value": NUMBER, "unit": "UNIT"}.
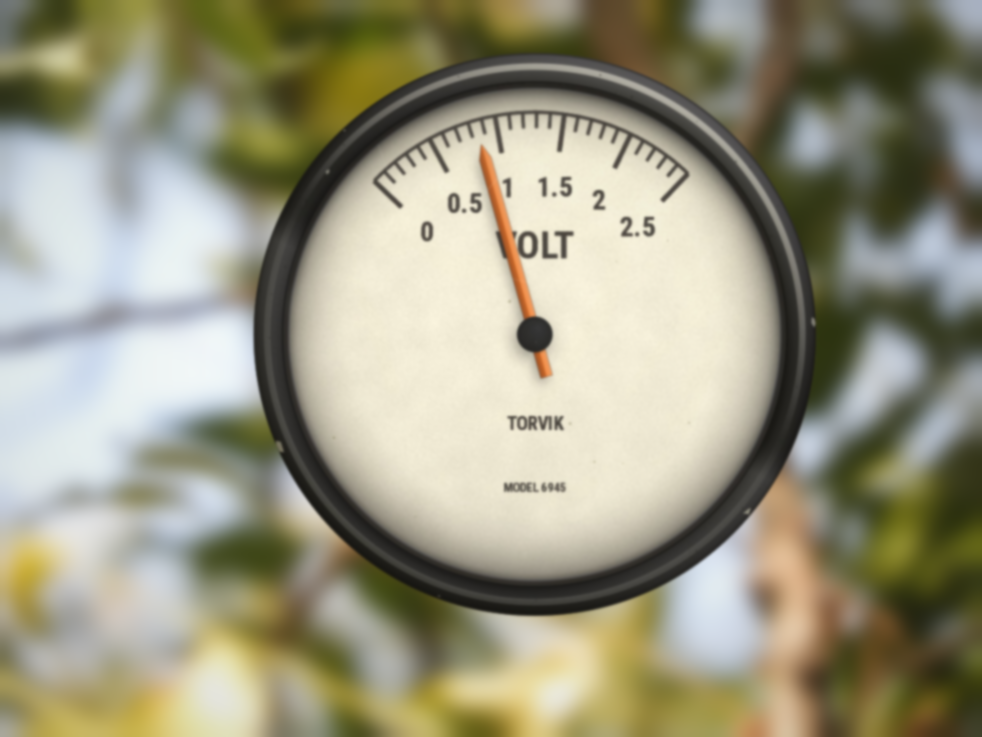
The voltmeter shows {"value": 0.85, "unit": "V"}
